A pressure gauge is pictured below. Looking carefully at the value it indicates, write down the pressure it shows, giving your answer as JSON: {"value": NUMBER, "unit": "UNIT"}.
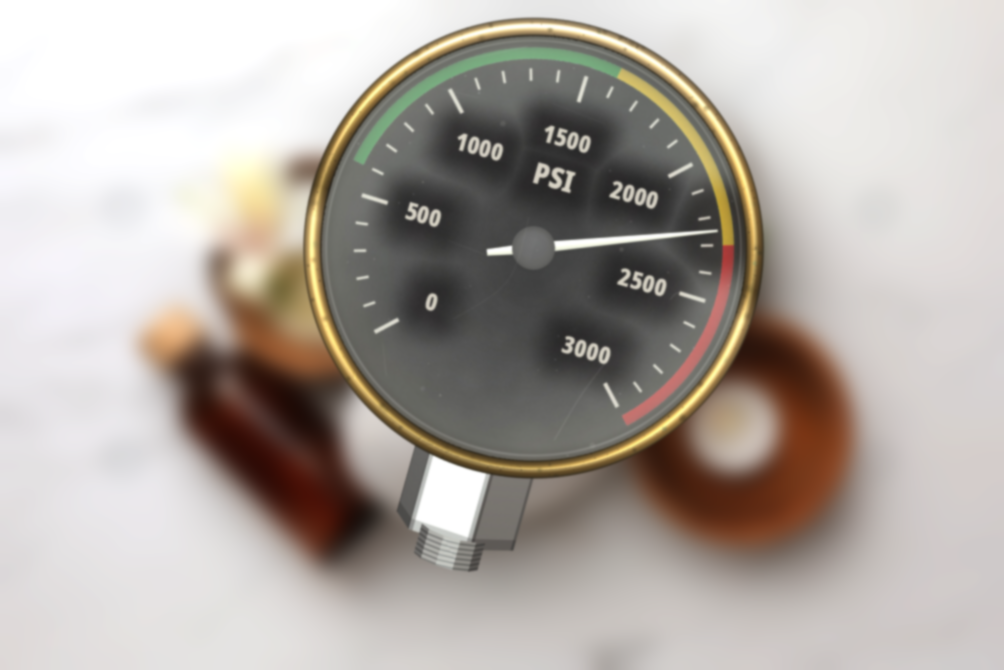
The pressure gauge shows {"value": 2250, "unit": "psi"}
